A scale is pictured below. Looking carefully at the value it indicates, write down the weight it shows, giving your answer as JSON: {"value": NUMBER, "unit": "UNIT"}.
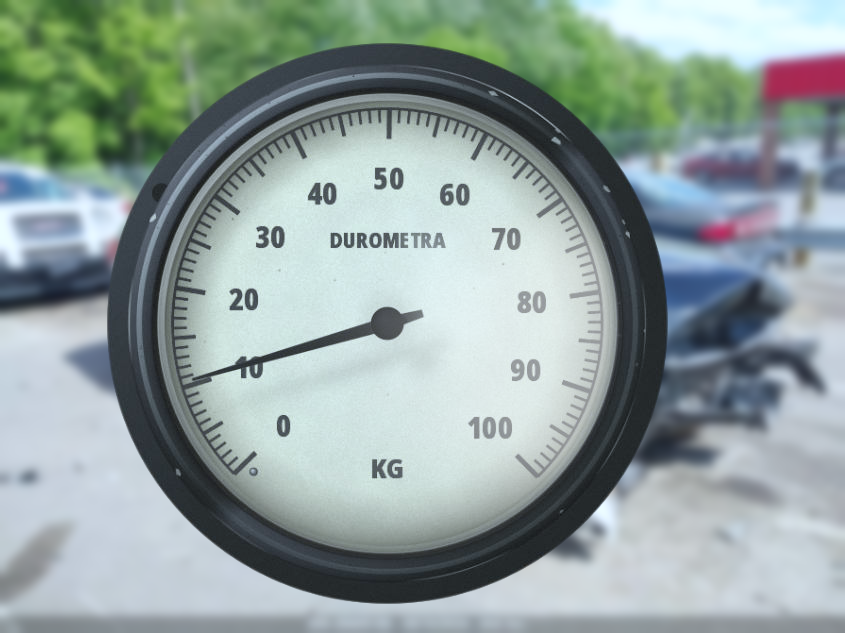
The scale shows {"value": 10.5, "unit": "kg"}
